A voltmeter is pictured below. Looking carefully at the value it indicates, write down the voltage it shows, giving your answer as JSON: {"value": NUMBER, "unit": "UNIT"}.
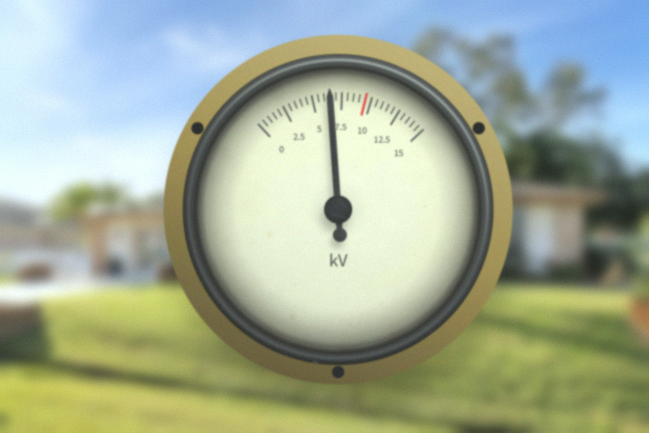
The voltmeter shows {"value": 6.5, "unit": "kV"}
